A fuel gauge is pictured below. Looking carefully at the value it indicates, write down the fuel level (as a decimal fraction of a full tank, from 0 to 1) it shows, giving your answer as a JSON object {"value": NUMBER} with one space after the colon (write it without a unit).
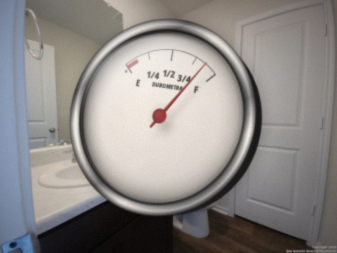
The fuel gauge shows {"value": 0.875}
